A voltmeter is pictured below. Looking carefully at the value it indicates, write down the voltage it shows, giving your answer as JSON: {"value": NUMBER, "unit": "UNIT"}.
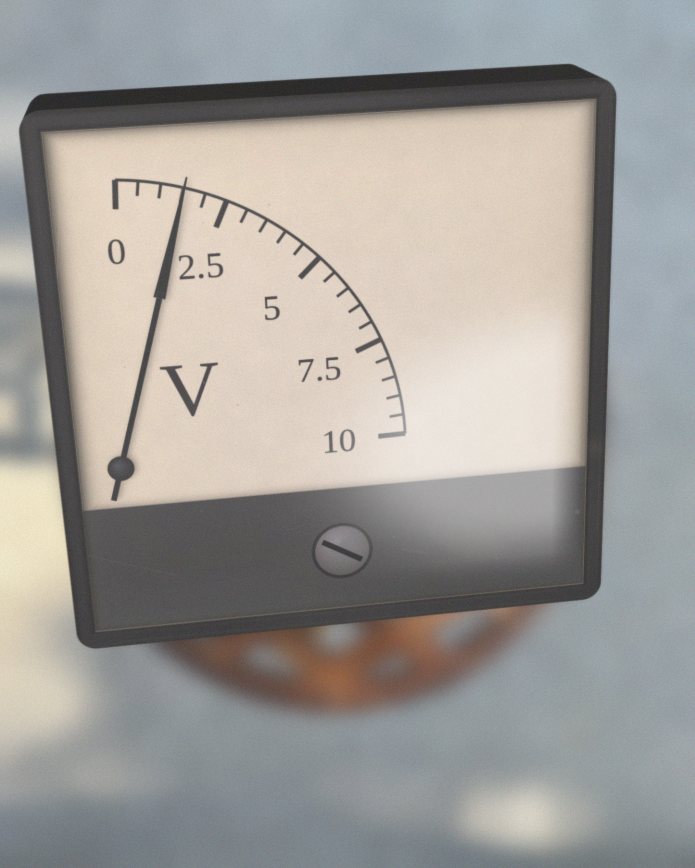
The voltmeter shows {"value": 1.5, "unit": "V"}
